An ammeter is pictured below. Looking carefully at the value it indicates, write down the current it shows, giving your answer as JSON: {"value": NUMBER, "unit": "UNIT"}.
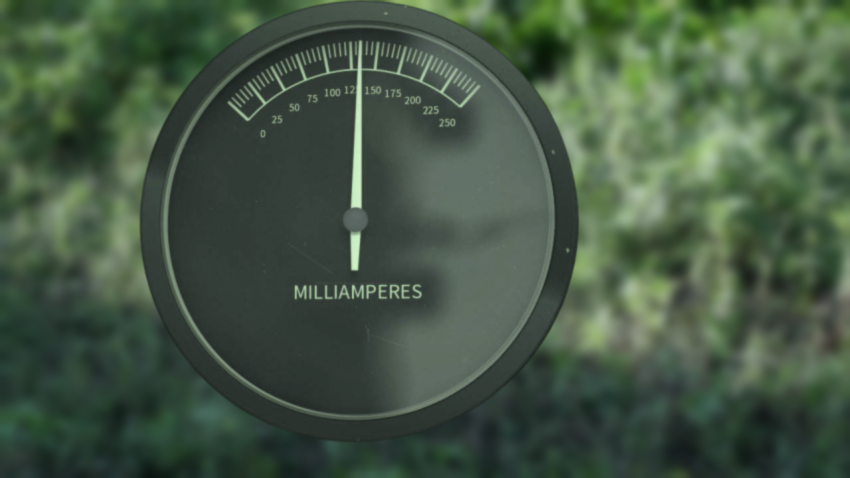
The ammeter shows {"value": 135, "unit": "mA"}
